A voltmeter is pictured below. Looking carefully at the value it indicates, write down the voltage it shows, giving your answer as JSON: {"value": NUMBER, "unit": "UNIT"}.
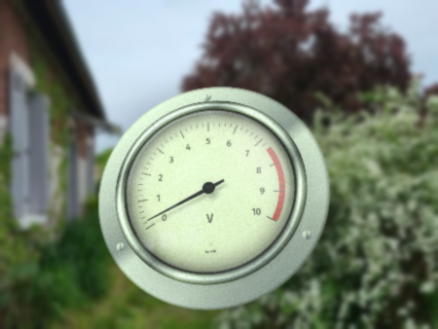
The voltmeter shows {"value": 0.2, "unit": "V"}
